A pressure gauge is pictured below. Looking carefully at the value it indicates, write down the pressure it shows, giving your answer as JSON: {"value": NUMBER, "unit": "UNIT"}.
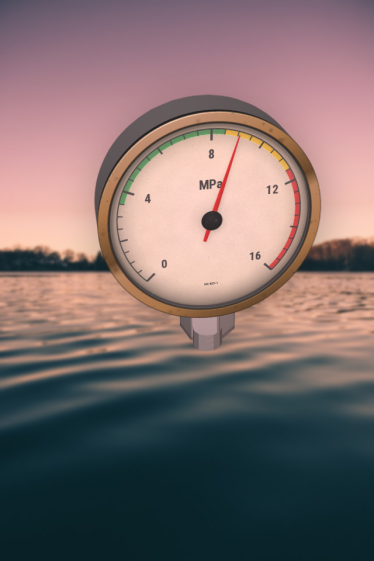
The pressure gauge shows {"value": 9, "unit": "MPa"}
